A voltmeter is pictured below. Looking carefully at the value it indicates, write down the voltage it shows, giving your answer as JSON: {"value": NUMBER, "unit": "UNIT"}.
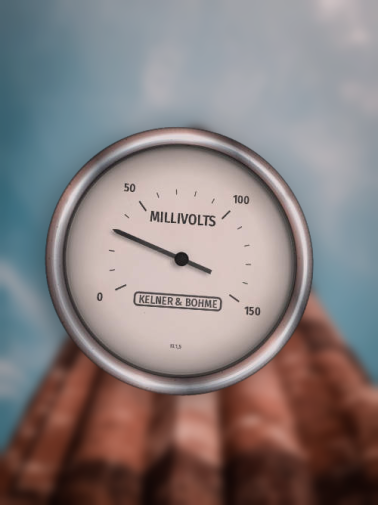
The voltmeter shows {"value": 30, "unit": "mV"}
